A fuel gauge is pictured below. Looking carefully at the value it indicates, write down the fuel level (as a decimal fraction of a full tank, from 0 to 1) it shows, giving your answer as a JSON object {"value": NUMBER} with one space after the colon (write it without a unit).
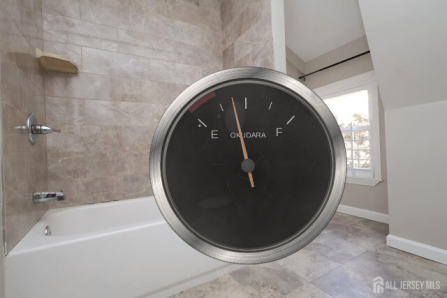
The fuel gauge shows {"value": 0.375}
